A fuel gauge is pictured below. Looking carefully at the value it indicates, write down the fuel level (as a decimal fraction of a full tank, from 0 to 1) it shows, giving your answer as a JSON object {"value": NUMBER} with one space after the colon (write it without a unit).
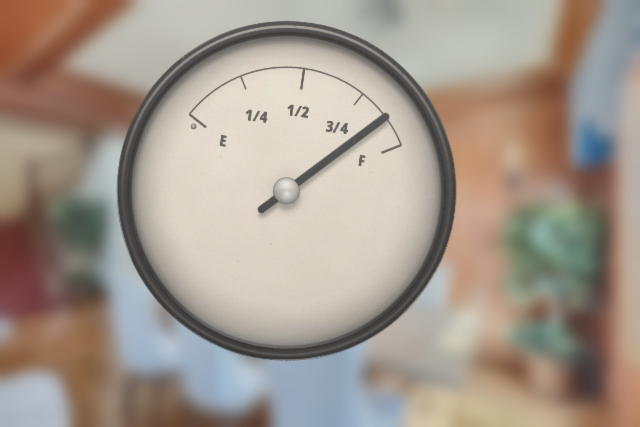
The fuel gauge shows {"value": 0.875}
